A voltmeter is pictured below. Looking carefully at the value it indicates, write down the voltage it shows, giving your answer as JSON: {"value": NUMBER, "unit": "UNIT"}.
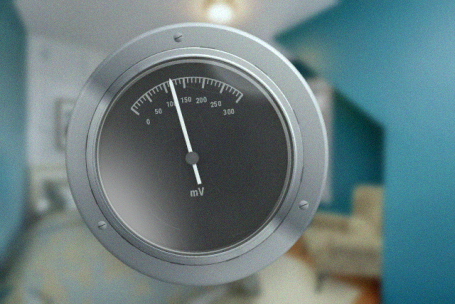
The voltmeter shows {"value": 120, "unit": "mV"}
